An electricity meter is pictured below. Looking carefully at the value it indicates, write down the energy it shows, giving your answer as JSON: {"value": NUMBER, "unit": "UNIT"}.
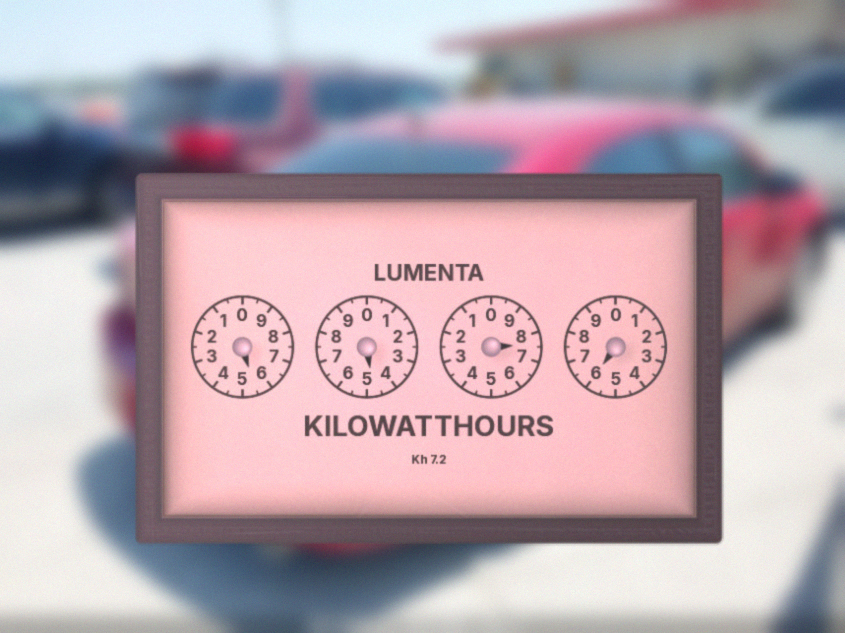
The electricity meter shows {"value": 5476, "unit": "kWh"}
